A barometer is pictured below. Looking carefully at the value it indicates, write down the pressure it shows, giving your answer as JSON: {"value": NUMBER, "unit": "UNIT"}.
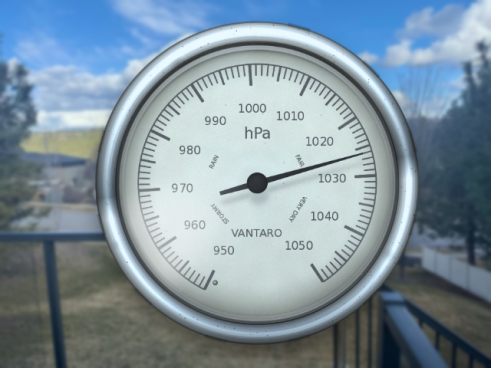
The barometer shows {"value": 1026, "unit": "hPa"}
